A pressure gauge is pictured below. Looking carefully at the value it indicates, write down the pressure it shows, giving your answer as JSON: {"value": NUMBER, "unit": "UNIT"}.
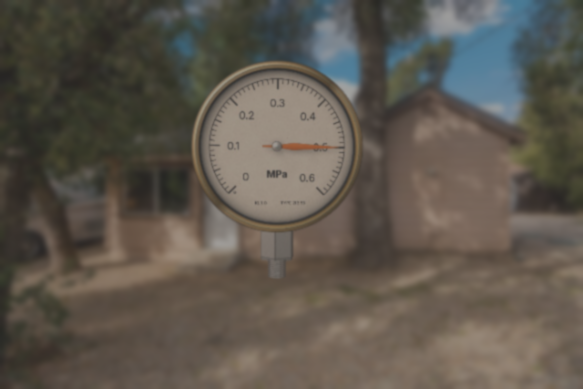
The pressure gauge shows {"value": 0.5, "unit": "MPa"}
